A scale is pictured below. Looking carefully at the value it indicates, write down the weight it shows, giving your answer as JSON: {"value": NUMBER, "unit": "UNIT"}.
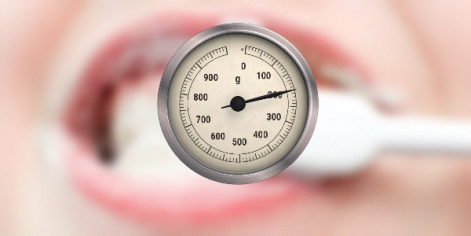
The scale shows {"value": 200, "unit": "g"}
